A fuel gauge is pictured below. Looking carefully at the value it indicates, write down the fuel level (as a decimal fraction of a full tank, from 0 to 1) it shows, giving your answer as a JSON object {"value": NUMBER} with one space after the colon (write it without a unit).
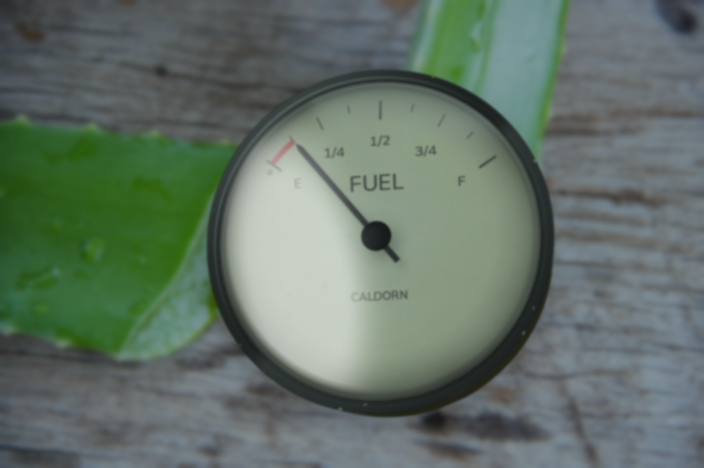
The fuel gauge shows {"value": 0.125}
